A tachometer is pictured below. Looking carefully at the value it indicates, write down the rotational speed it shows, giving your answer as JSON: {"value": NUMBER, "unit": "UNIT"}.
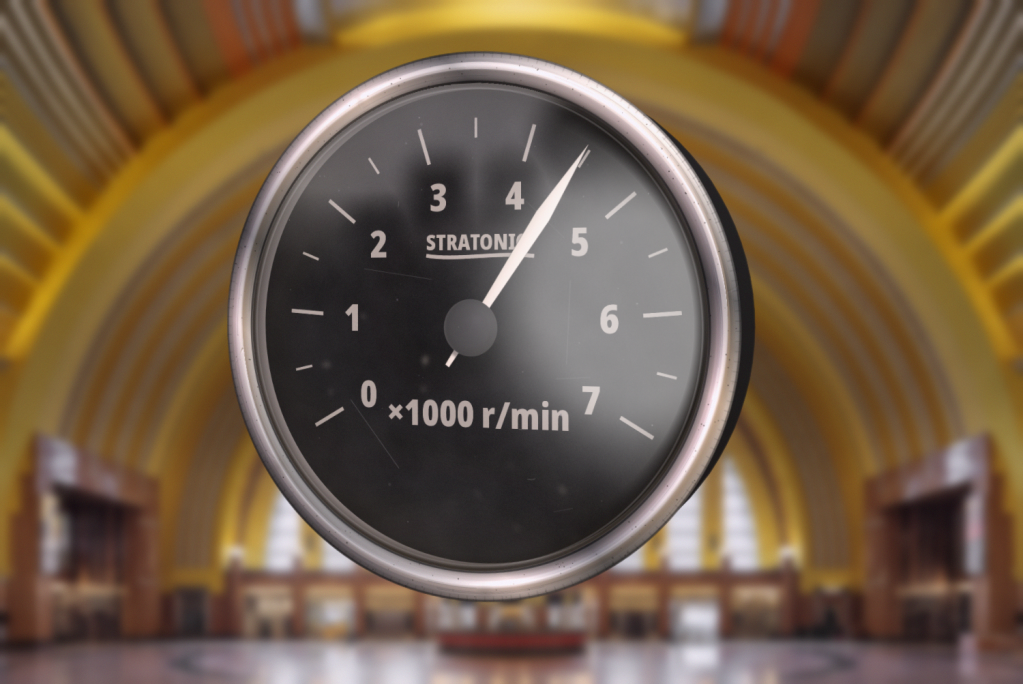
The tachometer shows {"value": 4500, "unit": "rpm"}
